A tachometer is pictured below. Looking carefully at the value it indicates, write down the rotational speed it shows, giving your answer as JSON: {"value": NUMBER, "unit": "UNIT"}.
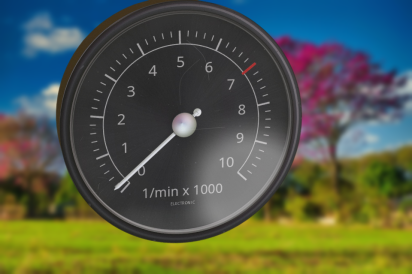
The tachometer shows {"value": 200, "unit": "rpm"}
